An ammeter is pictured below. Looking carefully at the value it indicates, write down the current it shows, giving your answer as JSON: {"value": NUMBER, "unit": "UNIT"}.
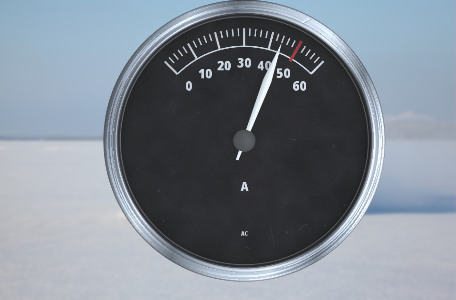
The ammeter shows {"value": 44, "unit": "A"}
